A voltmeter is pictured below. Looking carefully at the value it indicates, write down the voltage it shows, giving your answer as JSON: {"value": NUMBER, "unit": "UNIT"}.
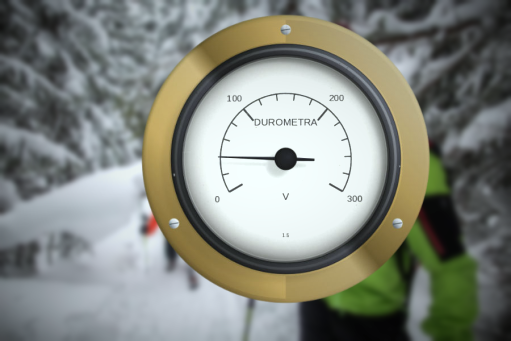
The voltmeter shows {"value": 40, "unit": "V"}
